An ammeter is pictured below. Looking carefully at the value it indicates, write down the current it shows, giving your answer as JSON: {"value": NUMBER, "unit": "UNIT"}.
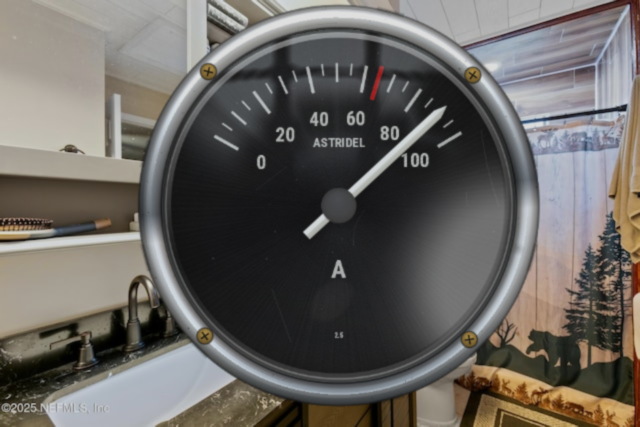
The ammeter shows {"value": 90, "unit": "A"}
